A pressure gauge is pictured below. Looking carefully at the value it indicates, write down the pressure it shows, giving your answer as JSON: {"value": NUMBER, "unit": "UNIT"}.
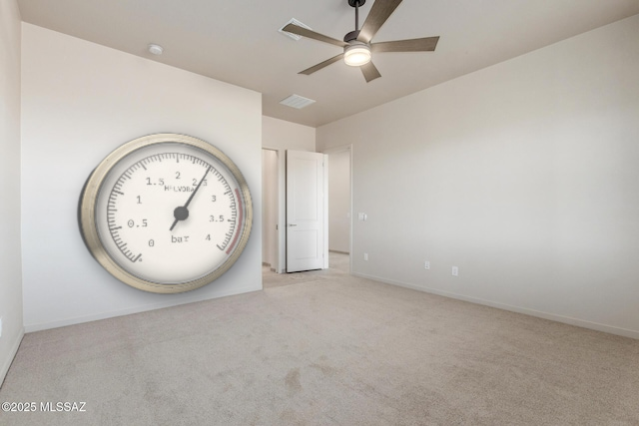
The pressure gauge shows {"value": 2.5, "unit": "bar"}
